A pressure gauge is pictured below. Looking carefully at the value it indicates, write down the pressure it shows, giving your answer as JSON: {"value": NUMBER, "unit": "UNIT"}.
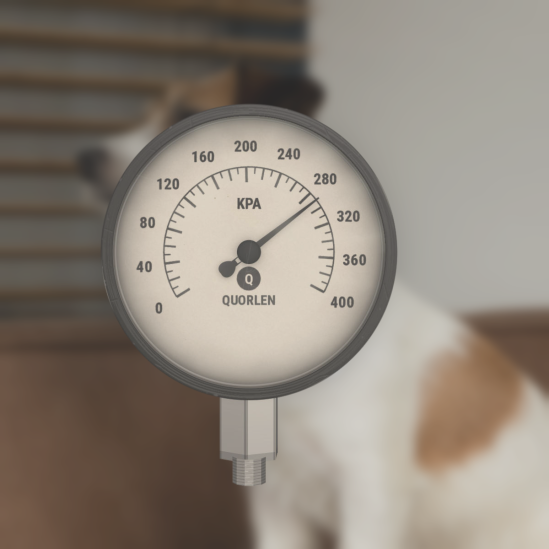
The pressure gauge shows {"value": 290, "unit": "kPa"}
